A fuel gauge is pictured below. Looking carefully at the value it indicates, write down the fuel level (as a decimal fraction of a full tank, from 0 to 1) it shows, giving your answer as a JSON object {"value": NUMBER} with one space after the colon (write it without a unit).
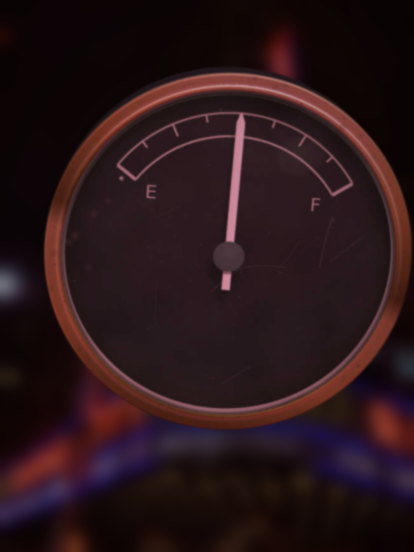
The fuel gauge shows {"value": 0.5}
